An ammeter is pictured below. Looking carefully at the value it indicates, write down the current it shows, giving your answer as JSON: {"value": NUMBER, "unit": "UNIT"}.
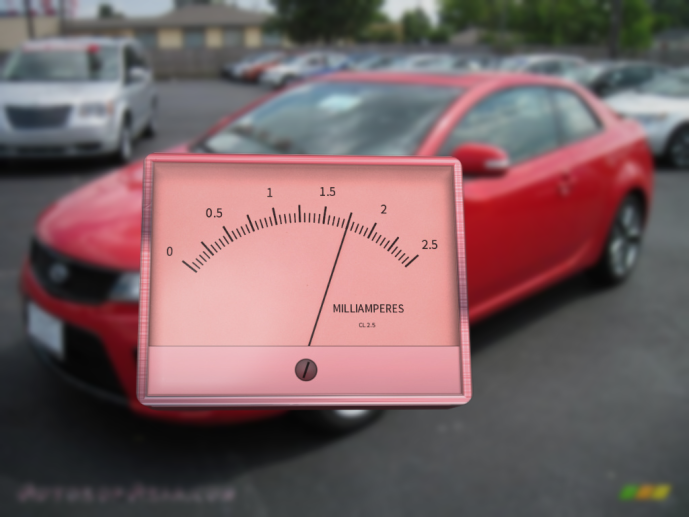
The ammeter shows {"value": 1.75, "unit": "mA"}
